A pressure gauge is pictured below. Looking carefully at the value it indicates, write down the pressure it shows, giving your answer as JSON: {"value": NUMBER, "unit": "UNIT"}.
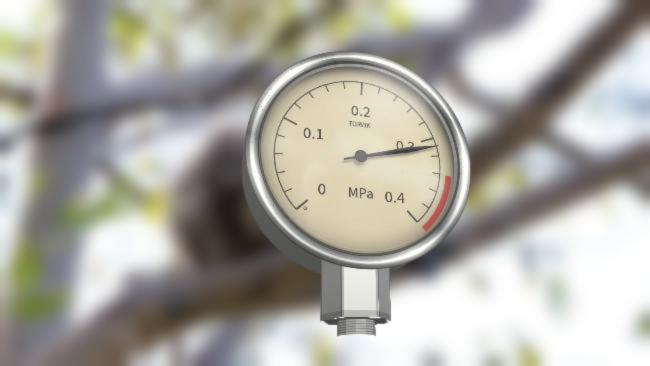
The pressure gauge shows {"value": 0.31, "unit": "MPa"}
